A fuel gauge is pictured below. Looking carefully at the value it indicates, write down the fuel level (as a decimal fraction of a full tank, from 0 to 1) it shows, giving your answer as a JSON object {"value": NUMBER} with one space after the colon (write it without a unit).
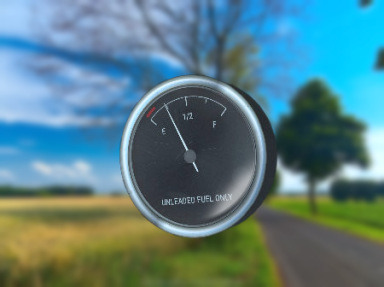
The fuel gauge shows {"value": 0.25}
